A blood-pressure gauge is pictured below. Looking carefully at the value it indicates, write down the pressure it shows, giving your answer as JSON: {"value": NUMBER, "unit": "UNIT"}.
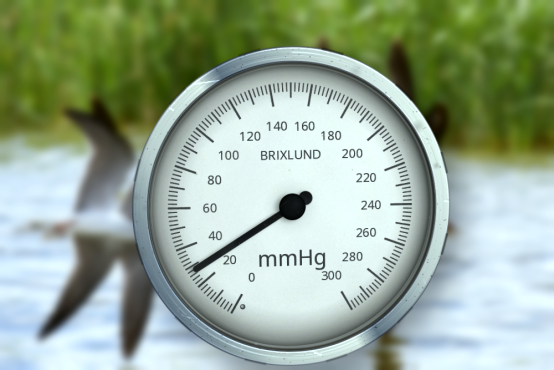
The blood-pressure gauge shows {"value": 28, "unit": "mmHg"}
